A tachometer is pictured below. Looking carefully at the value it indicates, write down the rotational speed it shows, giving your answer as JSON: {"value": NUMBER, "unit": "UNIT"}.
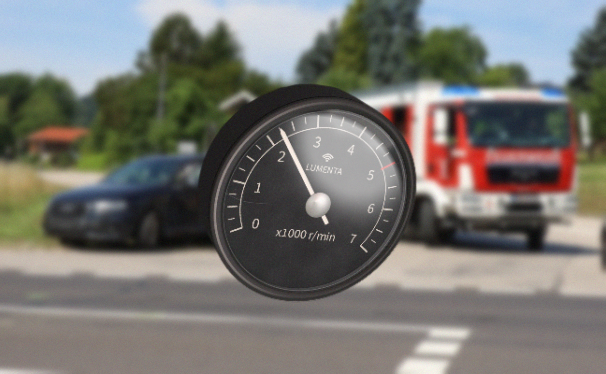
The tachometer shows {"value": 2250, "unit": "rpm"}
